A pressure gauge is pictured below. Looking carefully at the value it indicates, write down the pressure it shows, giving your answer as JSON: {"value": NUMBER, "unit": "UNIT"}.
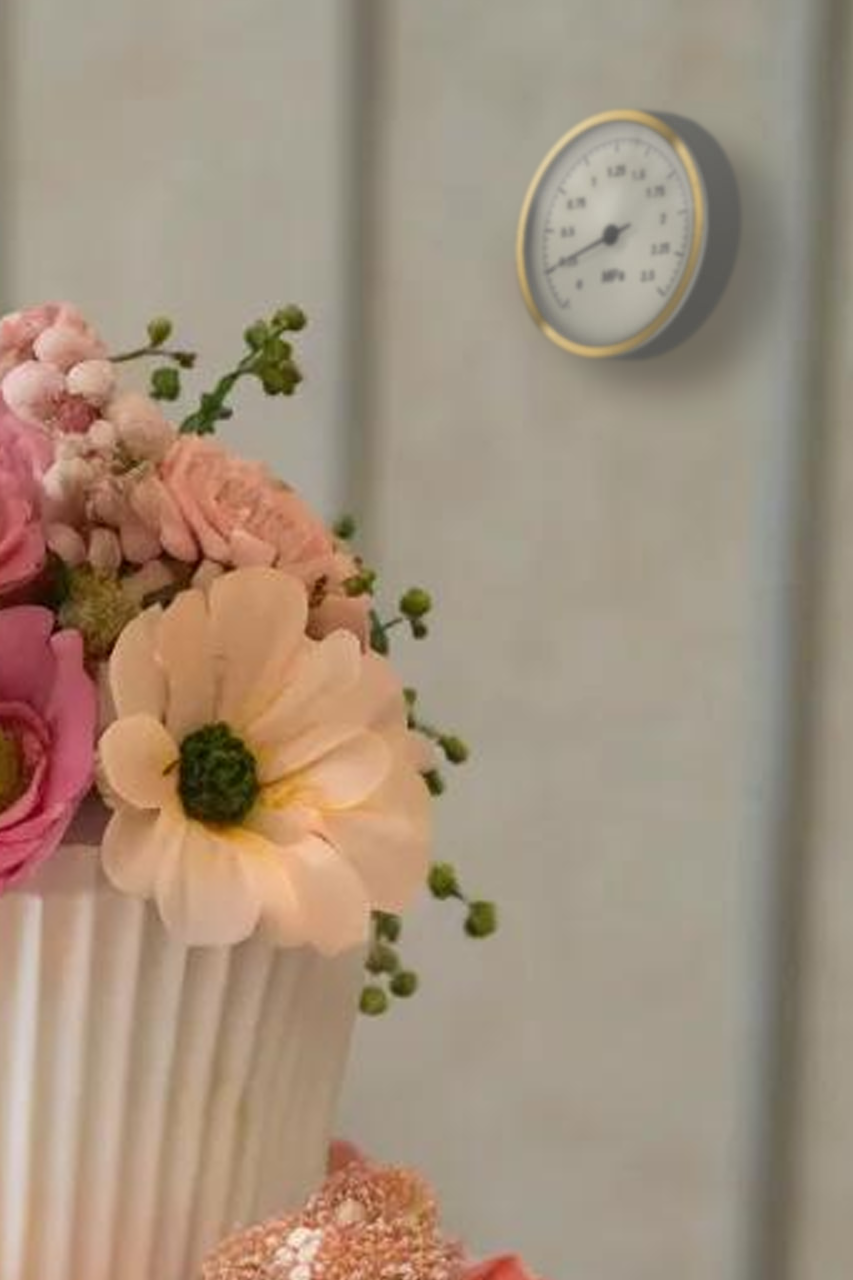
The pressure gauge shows {"value": 0.25, "unit": "MPa"}
